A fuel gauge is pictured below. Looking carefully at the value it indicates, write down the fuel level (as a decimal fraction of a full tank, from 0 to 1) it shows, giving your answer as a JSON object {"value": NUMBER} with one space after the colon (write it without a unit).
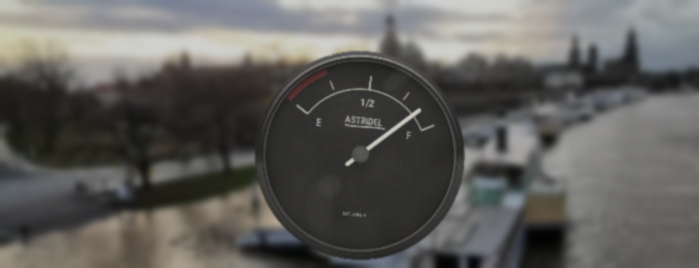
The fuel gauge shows {"value": 0.875}
